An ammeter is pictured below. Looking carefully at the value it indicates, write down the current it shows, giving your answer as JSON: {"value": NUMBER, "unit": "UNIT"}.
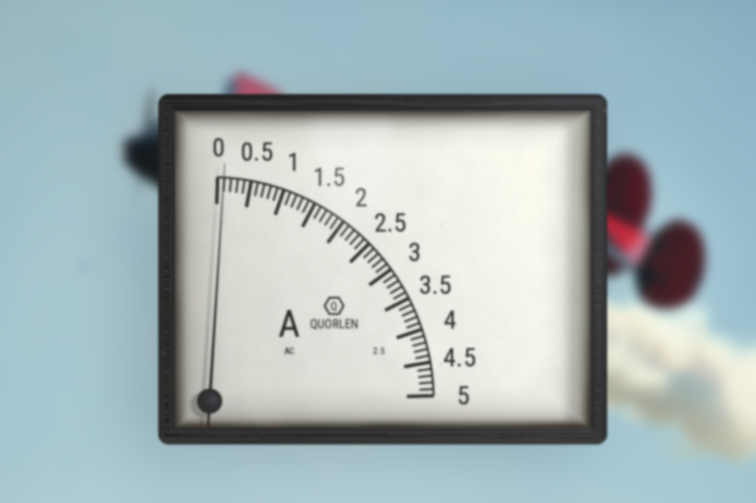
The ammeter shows {"value": 0.1, "unit": "A"}
